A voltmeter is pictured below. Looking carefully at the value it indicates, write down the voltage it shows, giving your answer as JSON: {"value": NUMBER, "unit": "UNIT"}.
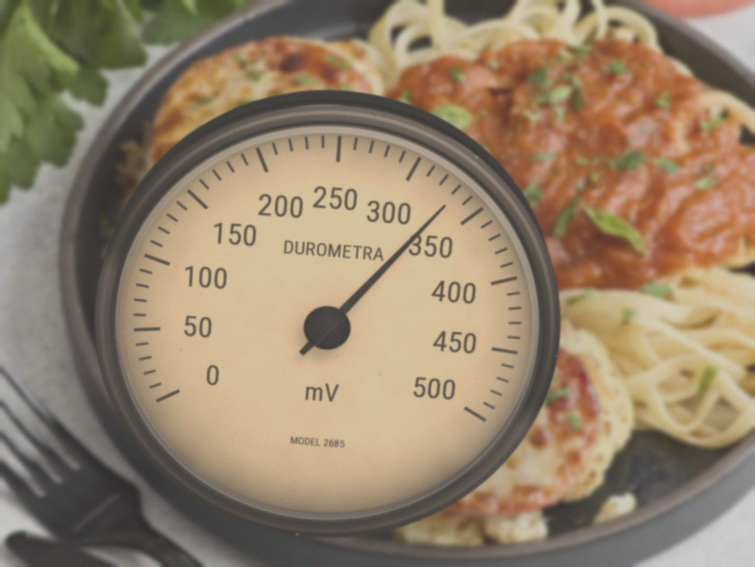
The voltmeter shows {"value": 330, "unit": "mV"}
